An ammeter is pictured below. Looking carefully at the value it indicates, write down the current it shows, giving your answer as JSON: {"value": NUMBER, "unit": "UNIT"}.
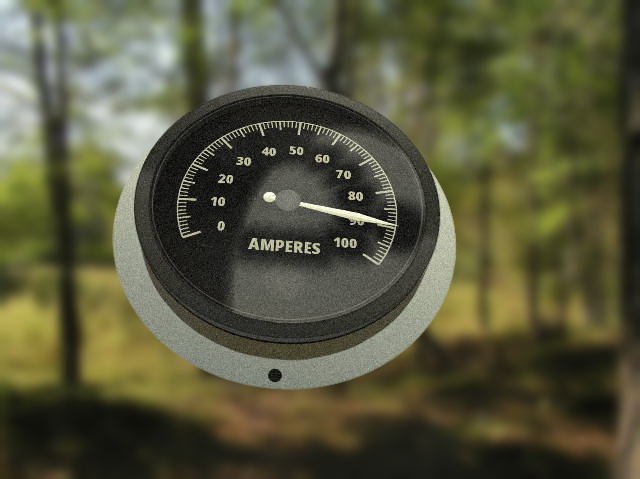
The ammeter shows {"value": 90, "unit": "A"}
